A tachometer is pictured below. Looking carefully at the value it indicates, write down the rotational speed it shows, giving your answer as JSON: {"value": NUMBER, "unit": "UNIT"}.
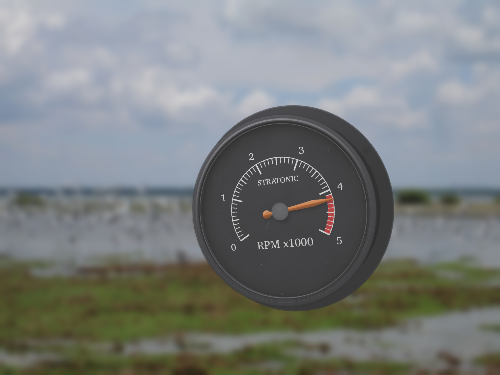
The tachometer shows {"value": 4200, "unit": "rpm"}
